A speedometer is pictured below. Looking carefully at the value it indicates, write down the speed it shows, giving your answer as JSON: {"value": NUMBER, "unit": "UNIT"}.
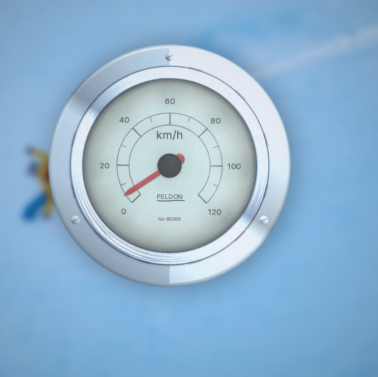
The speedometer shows {"value": 5, "unit": "km/h"}
